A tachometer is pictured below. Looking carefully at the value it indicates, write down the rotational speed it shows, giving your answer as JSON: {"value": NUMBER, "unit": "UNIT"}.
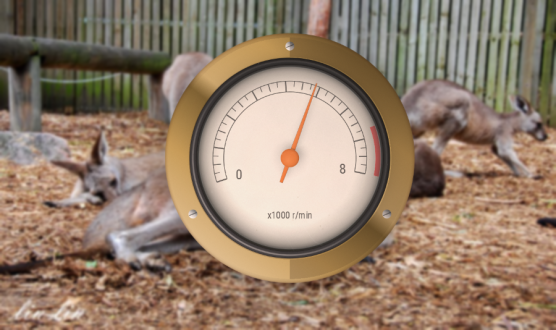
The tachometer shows {"value": 4875, "unit": "rpm"}
